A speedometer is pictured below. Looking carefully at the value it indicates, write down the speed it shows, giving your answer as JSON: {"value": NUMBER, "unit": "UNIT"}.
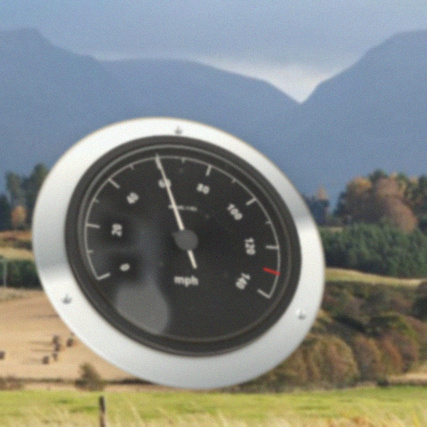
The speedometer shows {"value": 60, "unit": "mph"}
